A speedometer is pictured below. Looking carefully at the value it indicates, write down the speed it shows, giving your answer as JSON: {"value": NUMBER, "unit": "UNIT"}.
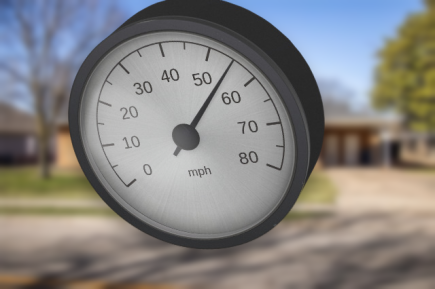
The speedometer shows {"value": 55, "unit": "mph"}
